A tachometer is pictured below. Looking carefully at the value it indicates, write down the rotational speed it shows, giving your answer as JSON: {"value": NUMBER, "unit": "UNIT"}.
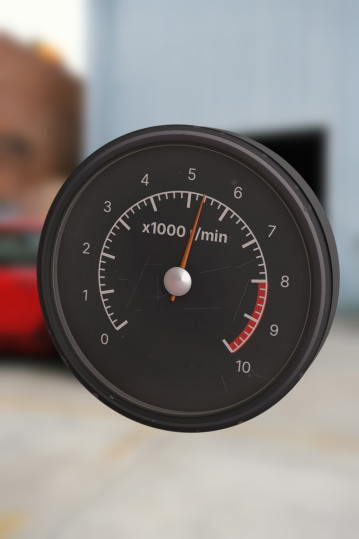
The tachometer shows {"value": 5400, "unit": "rpm"}
